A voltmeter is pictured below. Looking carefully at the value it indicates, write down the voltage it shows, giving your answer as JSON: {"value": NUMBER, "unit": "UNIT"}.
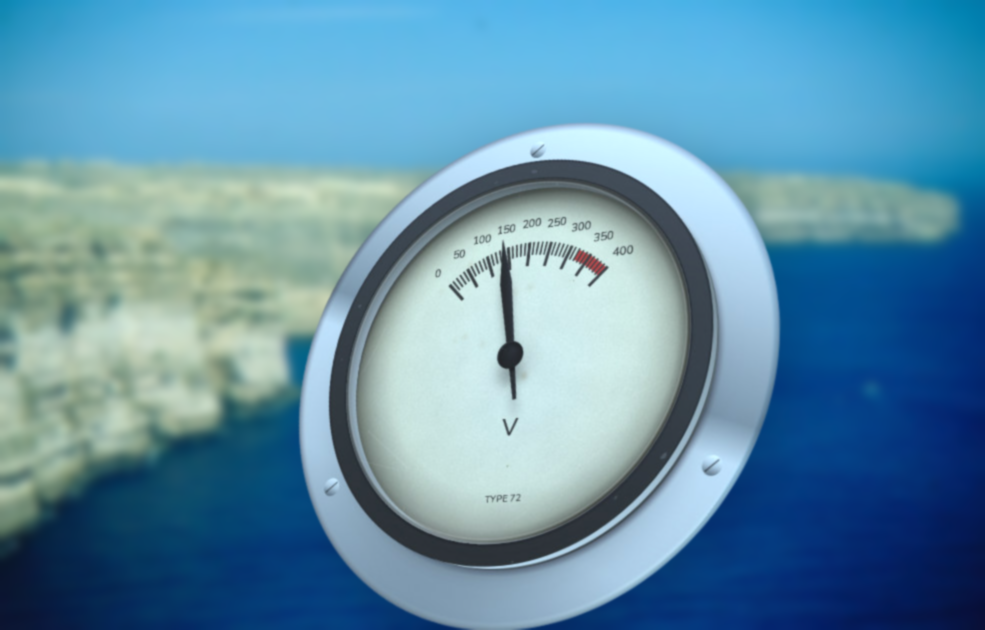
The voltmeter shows {"value": 150, "unit": "V"}
